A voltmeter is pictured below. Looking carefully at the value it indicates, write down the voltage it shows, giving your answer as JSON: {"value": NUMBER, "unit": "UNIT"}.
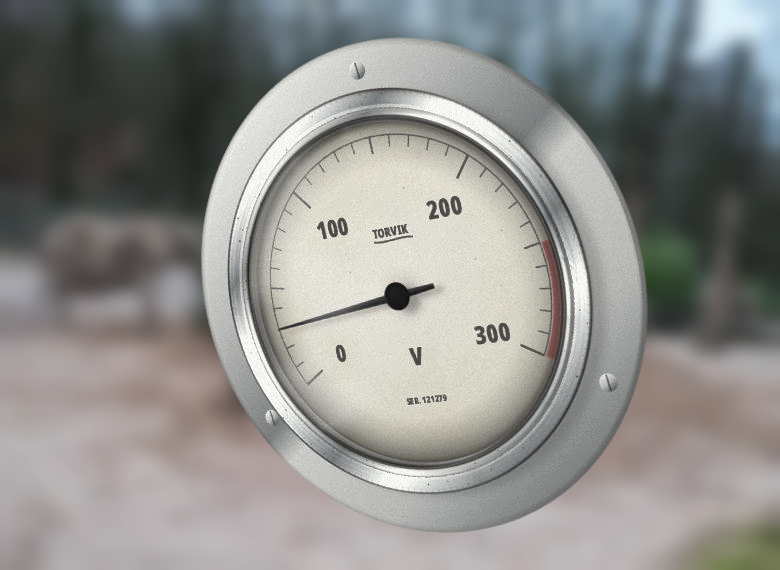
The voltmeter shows {"value": 30, "unit": "V"}
